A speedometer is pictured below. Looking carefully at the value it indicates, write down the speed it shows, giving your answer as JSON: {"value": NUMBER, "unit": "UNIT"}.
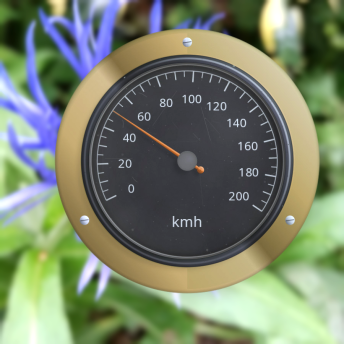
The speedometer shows {"value": 50, "unit": "km/h"}
